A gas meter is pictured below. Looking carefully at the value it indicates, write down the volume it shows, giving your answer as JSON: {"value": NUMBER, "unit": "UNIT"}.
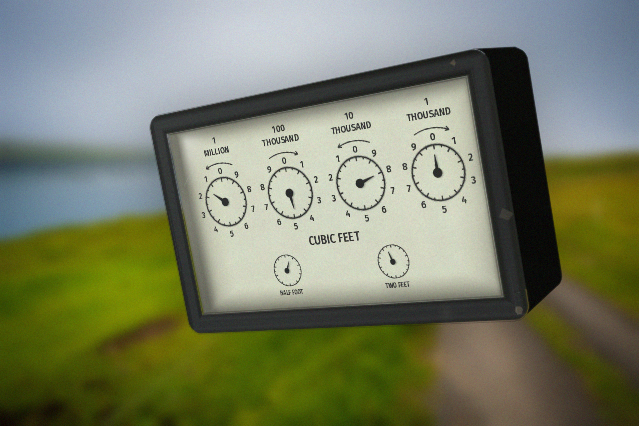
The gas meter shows {"value": 148000, "unit": "ft³"}
